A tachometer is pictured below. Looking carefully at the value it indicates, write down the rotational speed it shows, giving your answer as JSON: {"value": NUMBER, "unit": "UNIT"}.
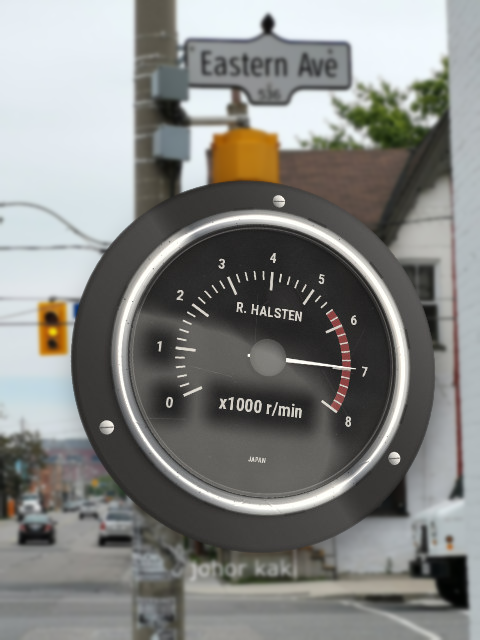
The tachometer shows {"value": 7000, "unit": "rpm"}
